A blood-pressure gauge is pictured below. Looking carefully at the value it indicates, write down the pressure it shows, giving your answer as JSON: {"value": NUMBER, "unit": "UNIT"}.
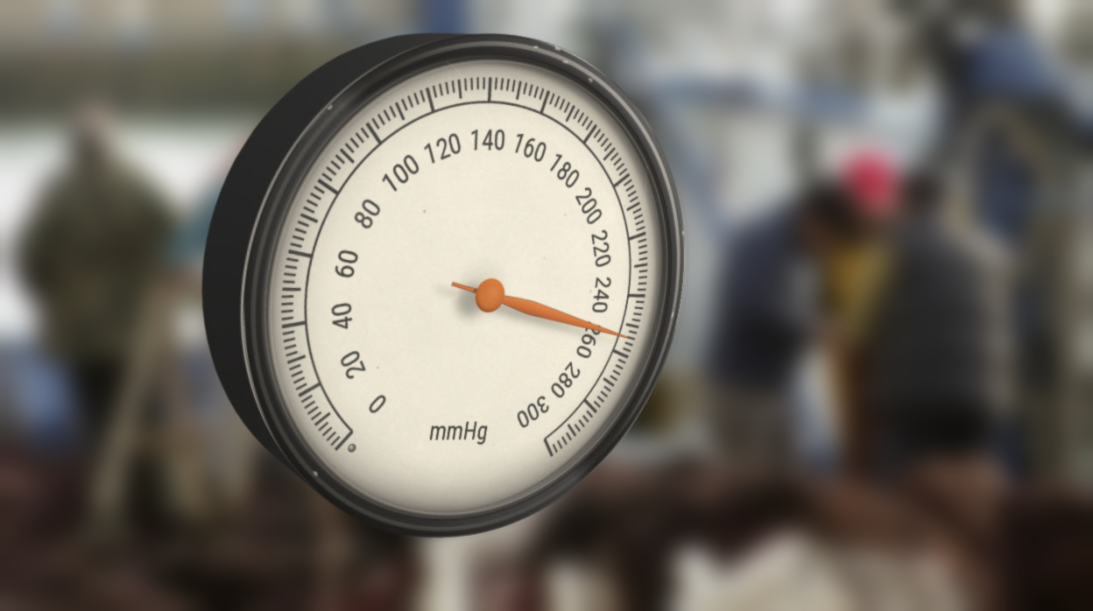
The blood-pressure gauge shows {"value": 254, "unit": "mmHg"}
